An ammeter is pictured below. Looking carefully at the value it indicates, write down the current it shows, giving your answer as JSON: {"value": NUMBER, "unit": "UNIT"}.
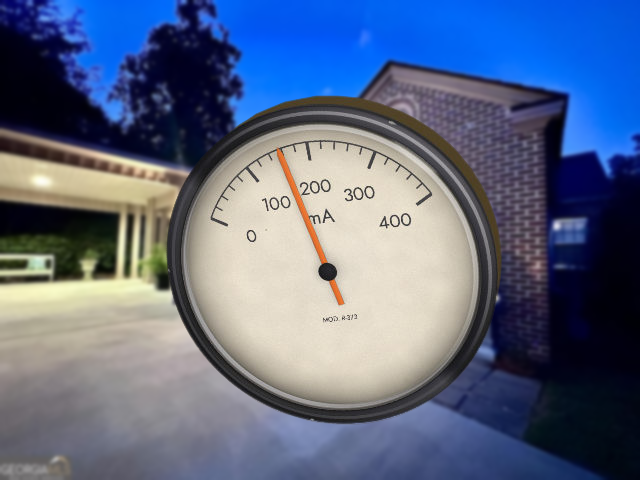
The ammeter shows {"value": 160, "unit": "mA"}
